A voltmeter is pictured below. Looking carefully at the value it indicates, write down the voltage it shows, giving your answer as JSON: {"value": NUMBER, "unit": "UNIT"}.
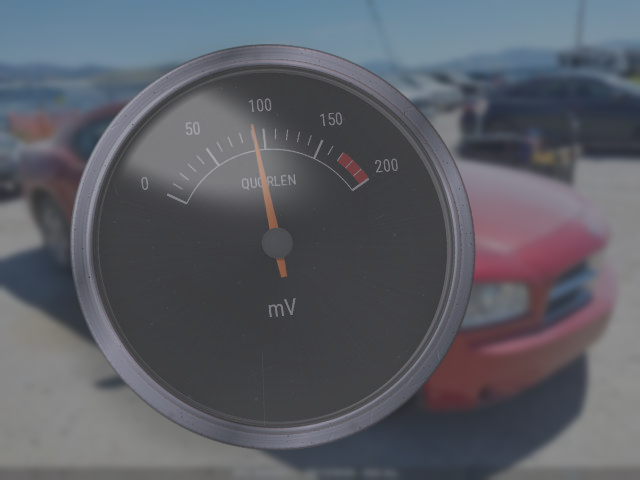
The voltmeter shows {"value": 90, "unit": "mV"}
